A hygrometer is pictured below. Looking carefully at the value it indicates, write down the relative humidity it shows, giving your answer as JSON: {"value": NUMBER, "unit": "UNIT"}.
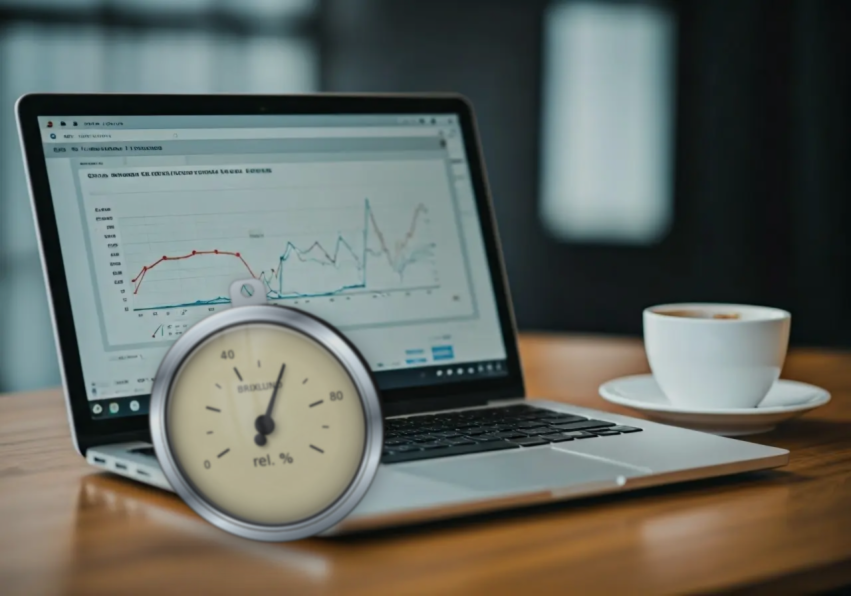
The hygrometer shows {"value": 60, "unit": "%"}
